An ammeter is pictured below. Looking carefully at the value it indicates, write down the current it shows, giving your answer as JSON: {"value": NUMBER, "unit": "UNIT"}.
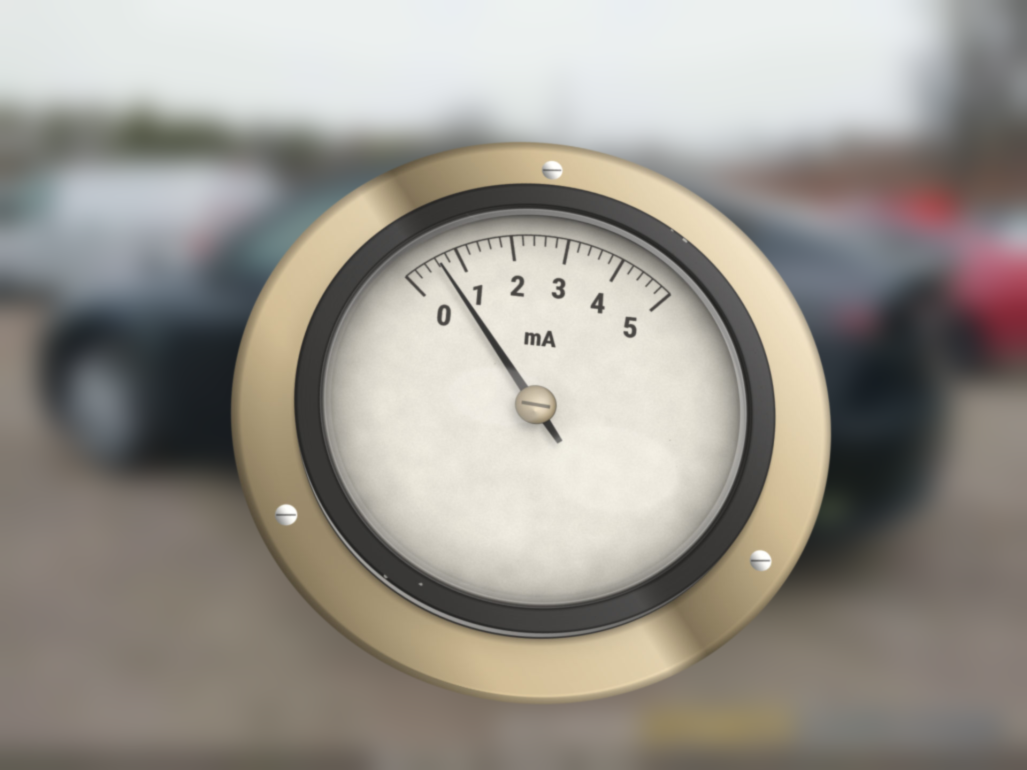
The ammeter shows {"value": 0.6, "unit": "mA"}
